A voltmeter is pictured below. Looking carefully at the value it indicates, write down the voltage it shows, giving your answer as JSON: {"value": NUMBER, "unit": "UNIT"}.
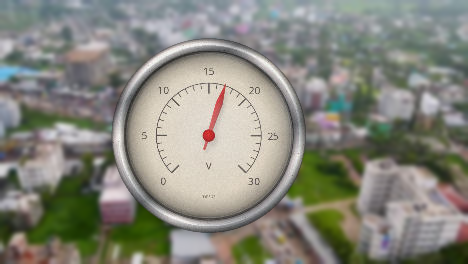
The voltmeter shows {"value": 17, "unit": "V"}
